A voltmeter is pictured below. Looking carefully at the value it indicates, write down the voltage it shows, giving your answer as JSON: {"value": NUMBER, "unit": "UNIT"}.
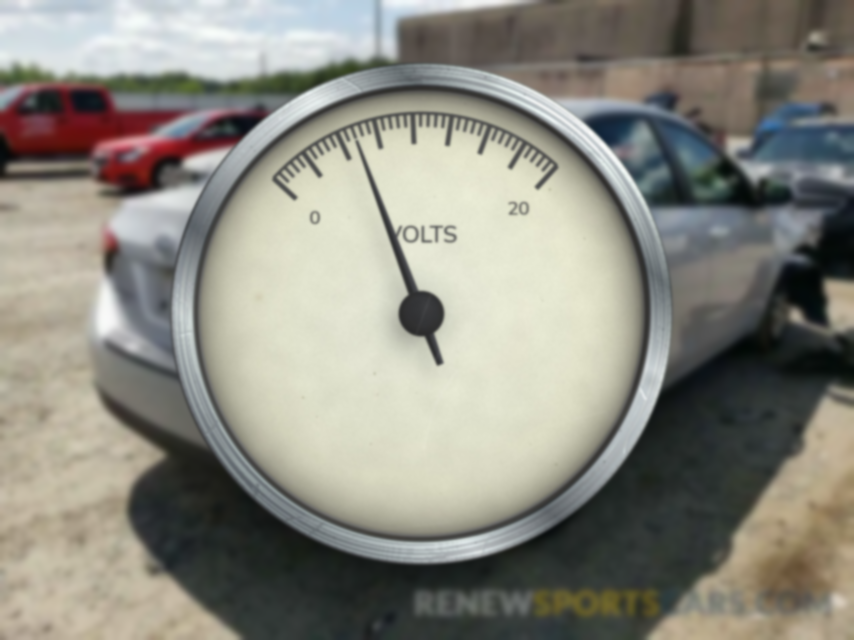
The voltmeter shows {"value": 6, "unit": "V"}
